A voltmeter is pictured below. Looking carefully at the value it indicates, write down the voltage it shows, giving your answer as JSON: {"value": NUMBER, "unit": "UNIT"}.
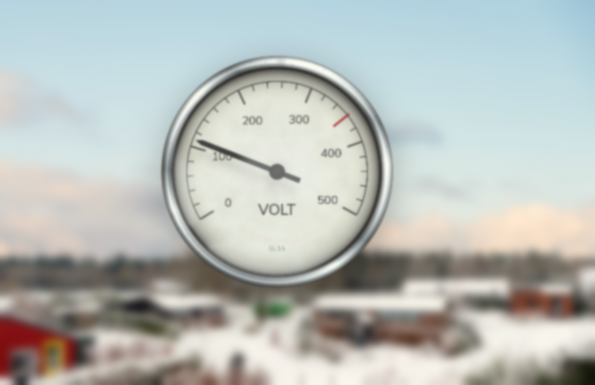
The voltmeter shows {"value": 110, "unit": "V"}
